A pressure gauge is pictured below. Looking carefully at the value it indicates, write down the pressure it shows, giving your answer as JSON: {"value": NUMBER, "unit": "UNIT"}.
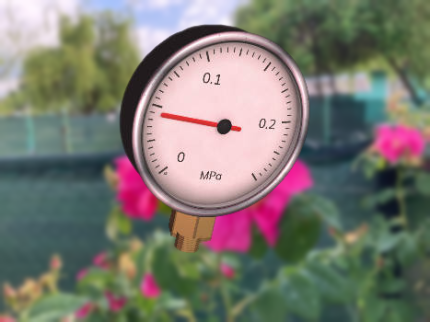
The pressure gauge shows {"value": 0.045, "unit": "MPa"}
